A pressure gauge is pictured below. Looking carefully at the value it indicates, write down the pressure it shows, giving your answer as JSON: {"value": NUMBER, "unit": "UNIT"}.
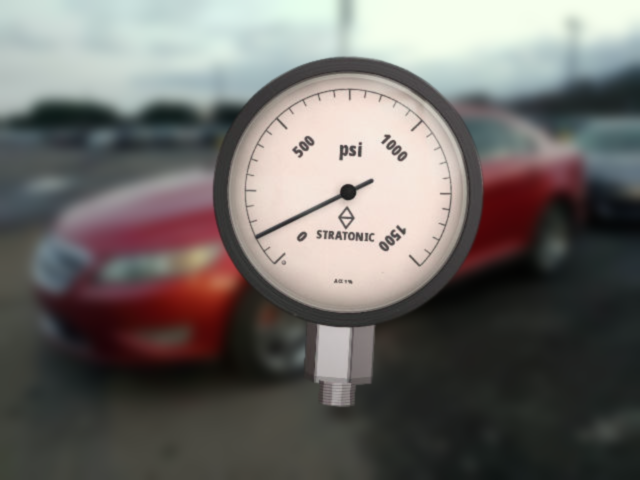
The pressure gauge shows {"value": 100, "unit": "psi"}
